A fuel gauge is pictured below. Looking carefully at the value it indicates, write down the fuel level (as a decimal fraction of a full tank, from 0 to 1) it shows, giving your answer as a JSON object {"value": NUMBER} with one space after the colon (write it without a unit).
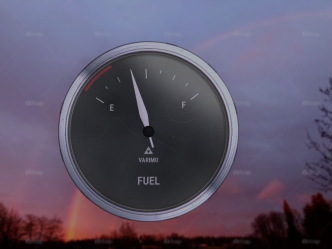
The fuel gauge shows {"value": 0.375}
